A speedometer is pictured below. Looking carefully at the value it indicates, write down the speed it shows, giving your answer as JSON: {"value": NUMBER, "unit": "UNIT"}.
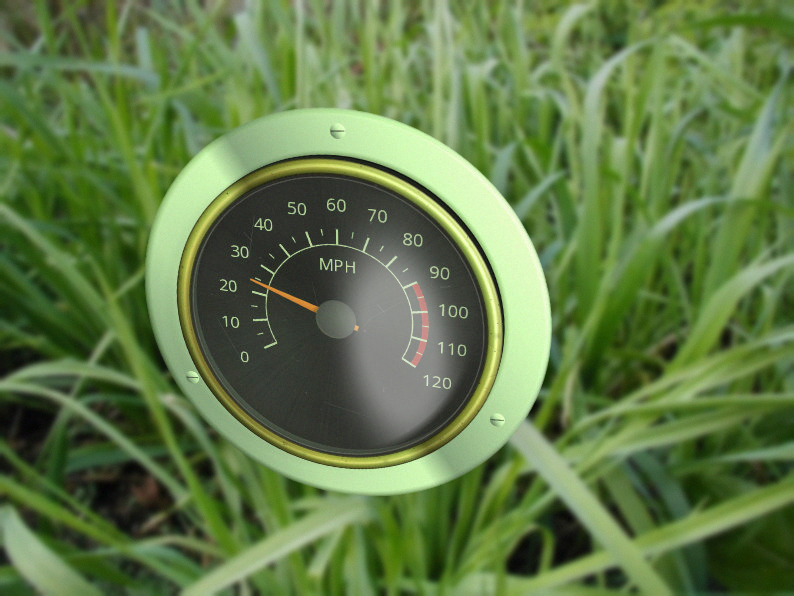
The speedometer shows {"value": 25, "unit": "mph"}
